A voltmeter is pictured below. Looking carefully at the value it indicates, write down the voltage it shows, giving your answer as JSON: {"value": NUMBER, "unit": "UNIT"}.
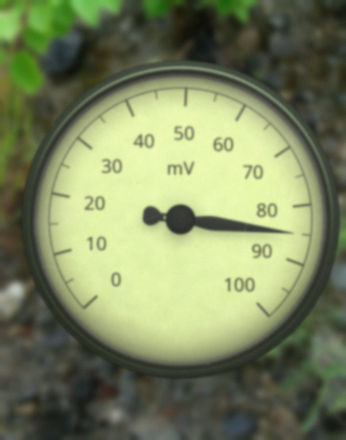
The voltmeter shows {"value": 85, "unit": "mV"}
